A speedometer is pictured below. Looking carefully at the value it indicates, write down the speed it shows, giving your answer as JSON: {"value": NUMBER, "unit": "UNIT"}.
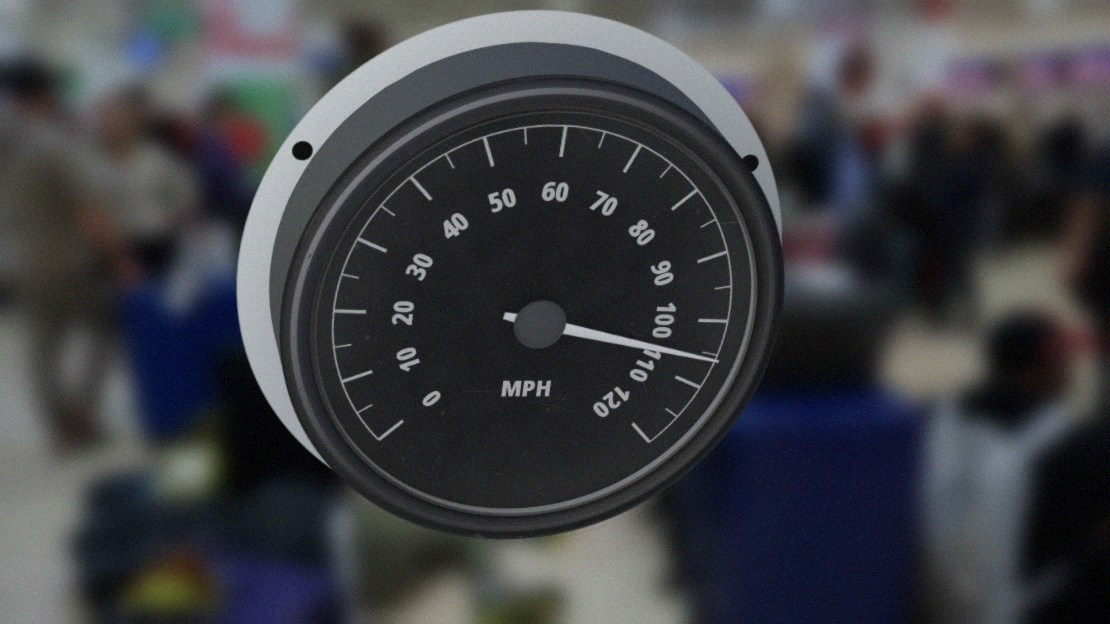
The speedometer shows {"value": 105, "unit": "mph"}
